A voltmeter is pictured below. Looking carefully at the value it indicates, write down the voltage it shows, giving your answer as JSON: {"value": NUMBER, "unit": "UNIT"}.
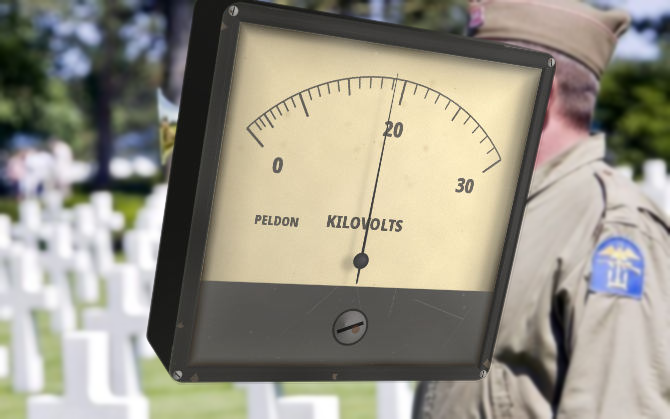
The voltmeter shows {"value": 19, "unit": "kV"}
